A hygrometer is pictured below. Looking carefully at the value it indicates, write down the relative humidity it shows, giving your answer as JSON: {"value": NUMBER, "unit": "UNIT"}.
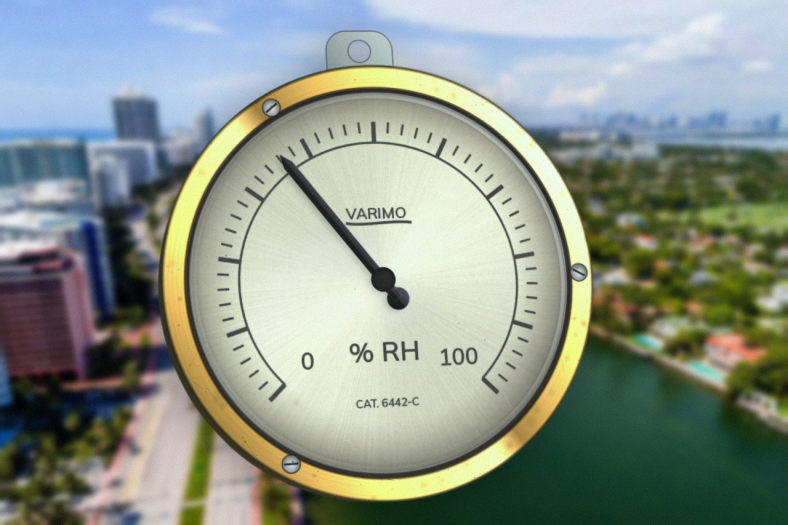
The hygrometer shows {"value": 36, "unit": "%"}
